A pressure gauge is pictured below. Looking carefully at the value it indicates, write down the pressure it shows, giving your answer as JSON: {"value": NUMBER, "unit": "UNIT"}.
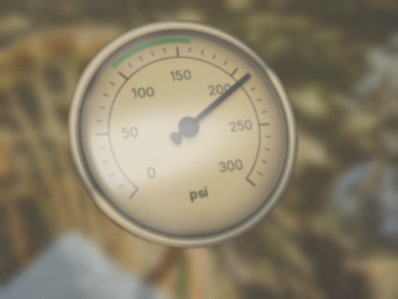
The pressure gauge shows {"value": 210, "unit": "psi"}
